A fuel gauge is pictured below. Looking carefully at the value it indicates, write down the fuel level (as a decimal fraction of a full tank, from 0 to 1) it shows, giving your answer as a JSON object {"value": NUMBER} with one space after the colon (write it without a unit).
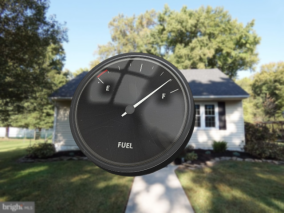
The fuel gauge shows {"value": 0.875}
